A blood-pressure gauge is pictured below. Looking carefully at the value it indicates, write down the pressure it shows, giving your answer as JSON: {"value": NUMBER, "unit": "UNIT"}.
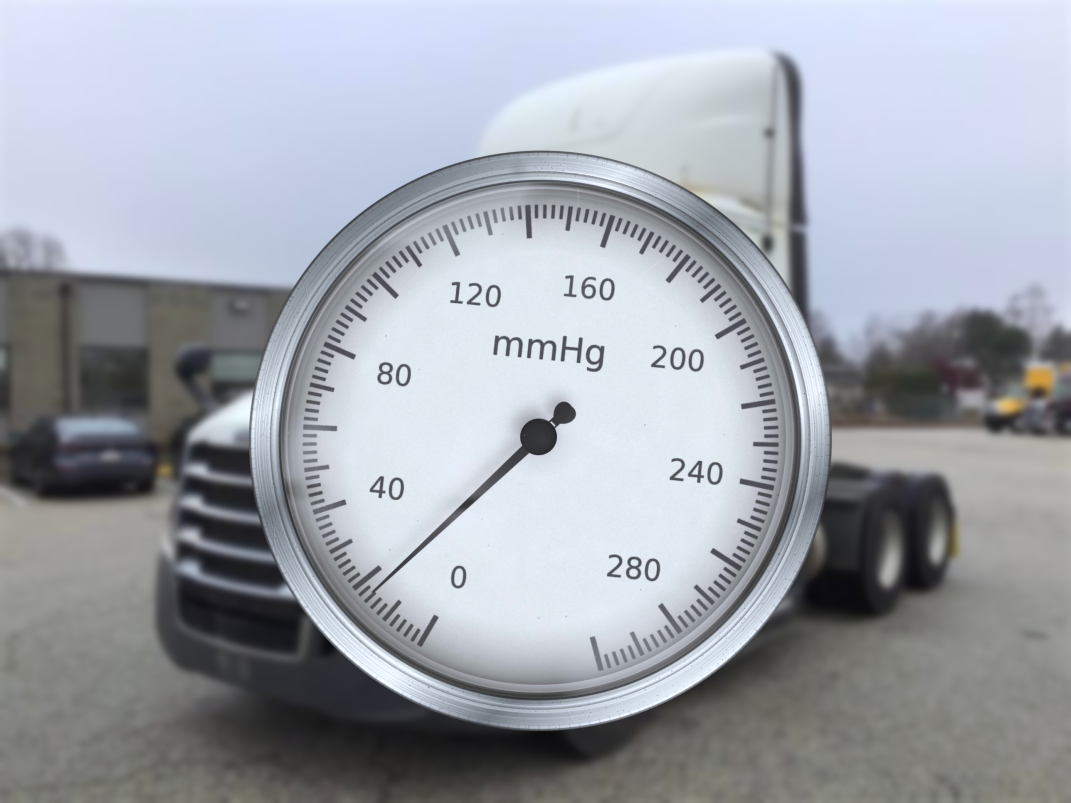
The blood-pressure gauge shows {"value": 16, "unit": "mmHg"}
